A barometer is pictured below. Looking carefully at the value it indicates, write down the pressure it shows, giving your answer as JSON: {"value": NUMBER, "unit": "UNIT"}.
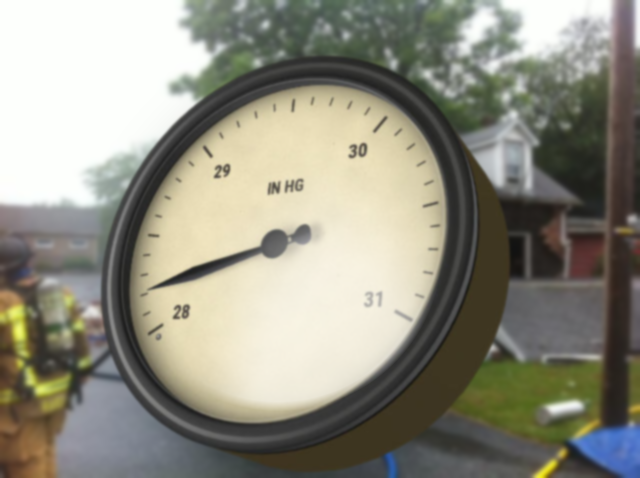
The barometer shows {"value": 28.2, "unit": "inHg"}
